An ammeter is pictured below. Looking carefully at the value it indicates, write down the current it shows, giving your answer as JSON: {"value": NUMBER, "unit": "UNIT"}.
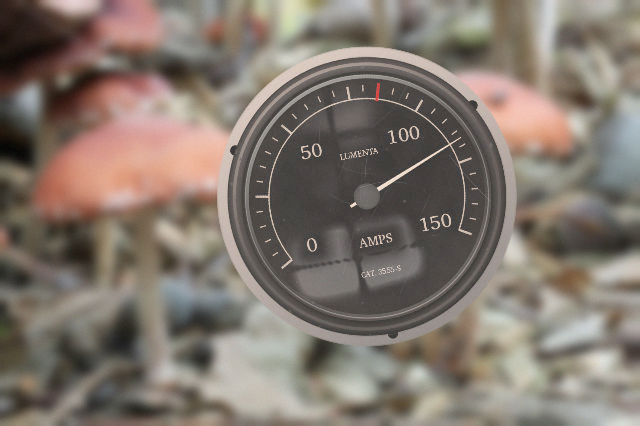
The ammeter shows {"value": 117.5, "unit": "A"}
